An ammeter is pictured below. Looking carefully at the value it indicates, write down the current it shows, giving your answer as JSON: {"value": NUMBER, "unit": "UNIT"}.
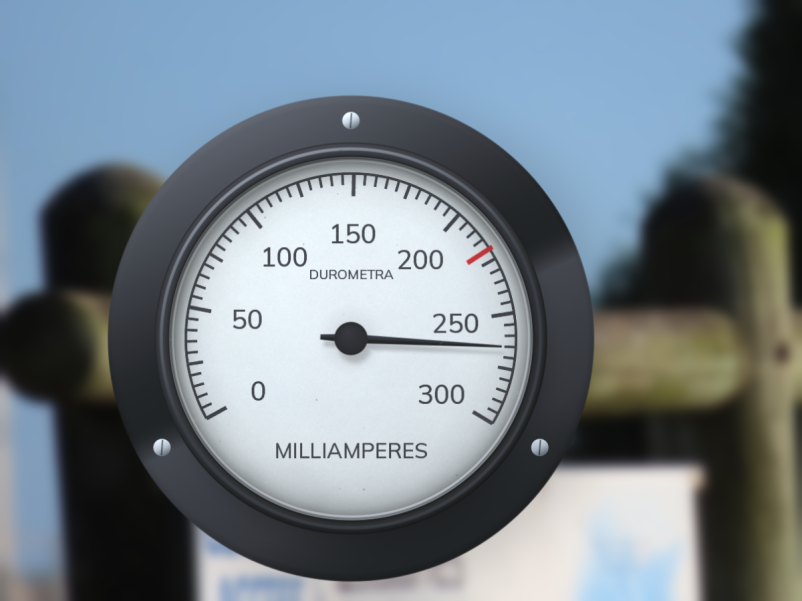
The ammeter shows {"value": 265, "unit": "mA"}
